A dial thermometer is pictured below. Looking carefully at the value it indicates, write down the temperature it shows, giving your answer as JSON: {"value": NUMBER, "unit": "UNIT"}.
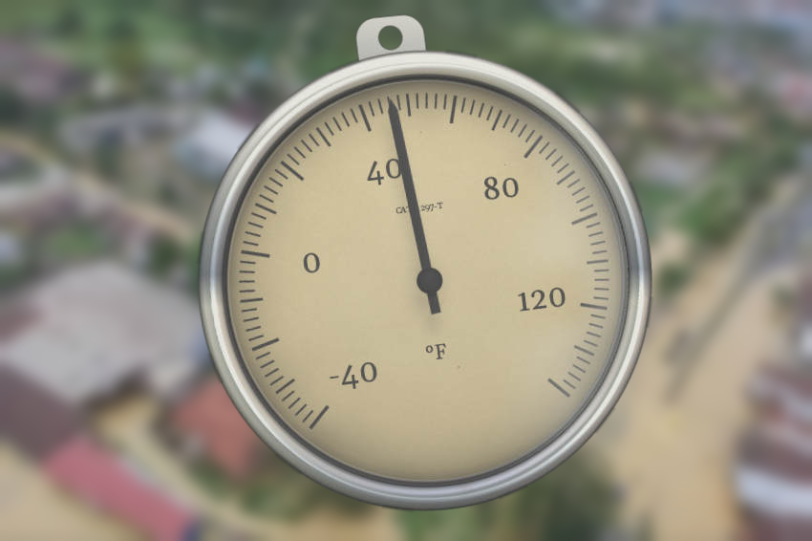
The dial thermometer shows {"value": 46, "unit": "°F"}
